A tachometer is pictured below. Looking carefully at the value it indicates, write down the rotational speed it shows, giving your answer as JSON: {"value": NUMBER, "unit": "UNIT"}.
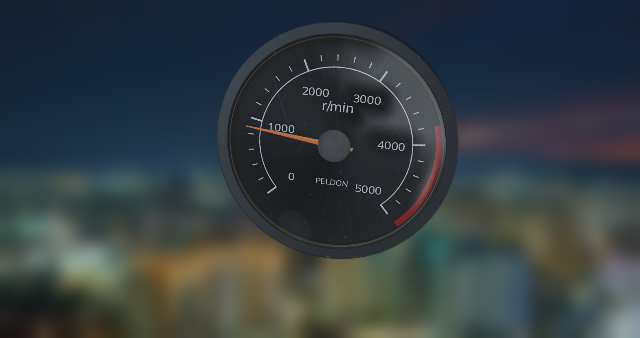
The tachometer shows {"value": 900, "unit": "rpm"}
